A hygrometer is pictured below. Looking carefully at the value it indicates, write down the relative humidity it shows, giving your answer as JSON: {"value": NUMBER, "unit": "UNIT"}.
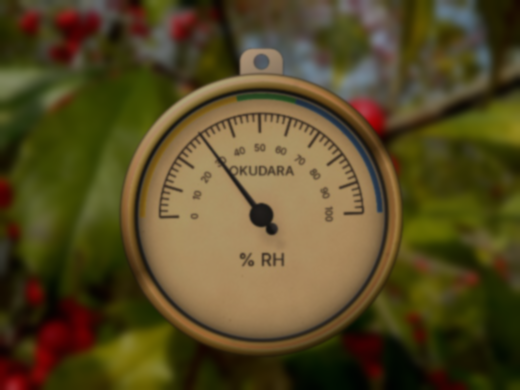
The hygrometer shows {"value": 30, "unit": "%"}
